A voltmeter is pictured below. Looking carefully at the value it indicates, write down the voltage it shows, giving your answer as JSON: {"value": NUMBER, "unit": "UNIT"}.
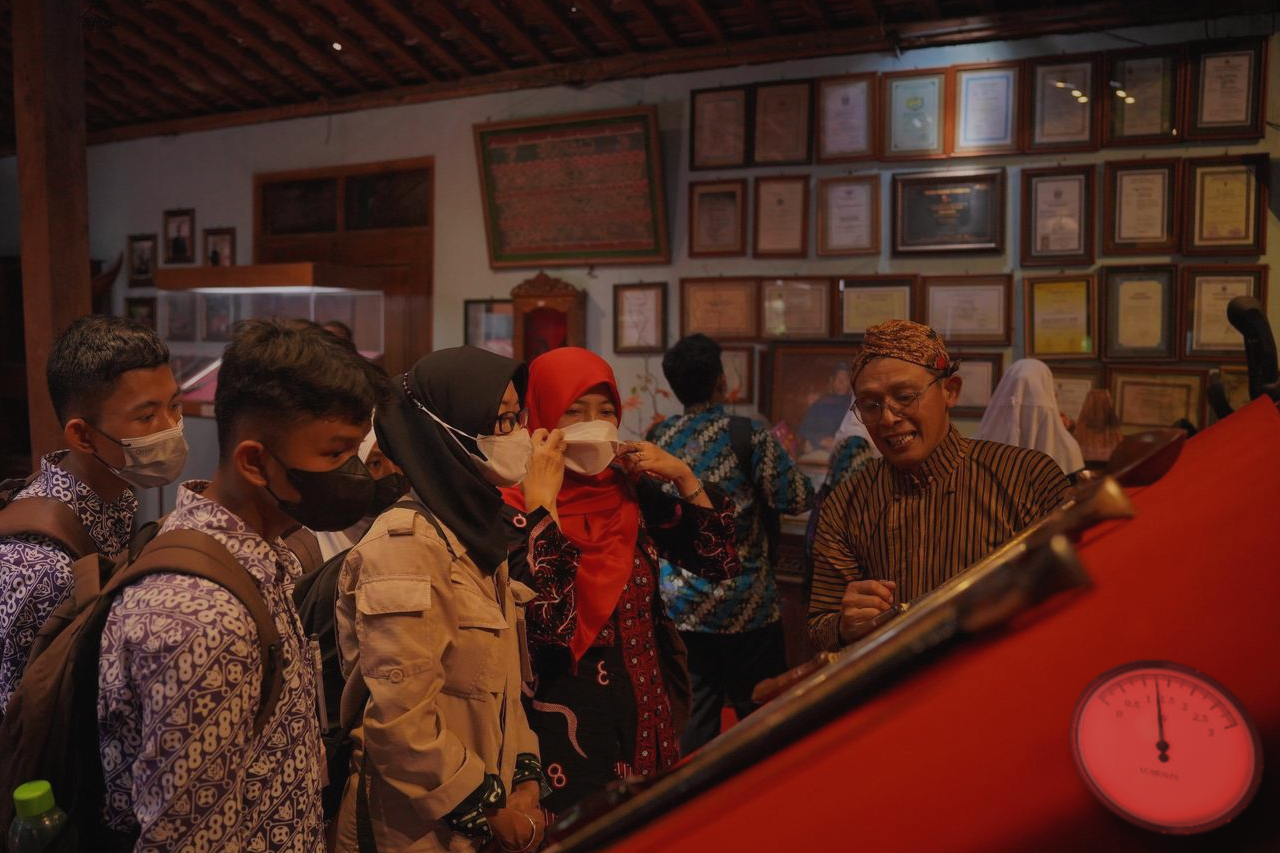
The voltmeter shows {"value": 1.25, "unit": "V"}
